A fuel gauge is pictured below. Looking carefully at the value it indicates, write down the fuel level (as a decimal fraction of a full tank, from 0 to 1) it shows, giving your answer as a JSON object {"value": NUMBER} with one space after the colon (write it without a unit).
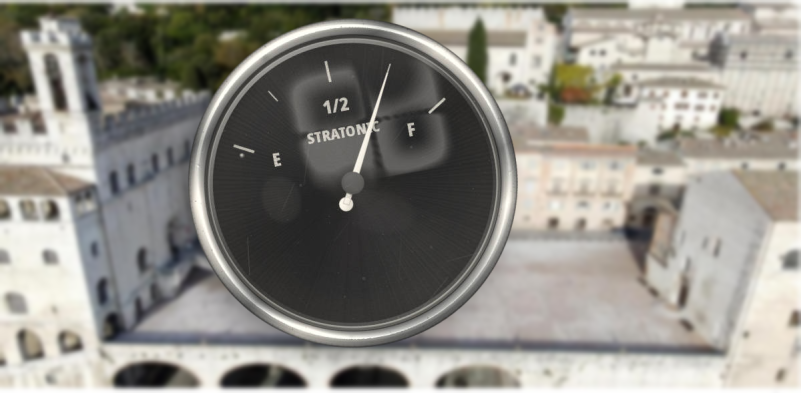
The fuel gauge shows {"value": 0.75}
